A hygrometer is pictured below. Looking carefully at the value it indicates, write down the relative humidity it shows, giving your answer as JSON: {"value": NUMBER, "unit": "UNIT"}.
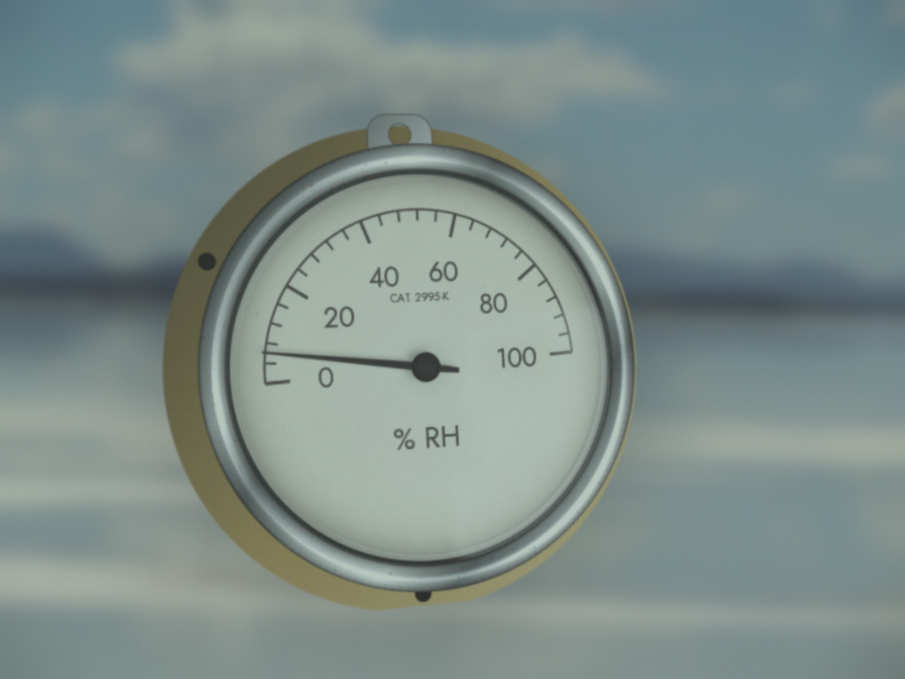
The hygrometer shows {"value": 6, "unit": "%"}
